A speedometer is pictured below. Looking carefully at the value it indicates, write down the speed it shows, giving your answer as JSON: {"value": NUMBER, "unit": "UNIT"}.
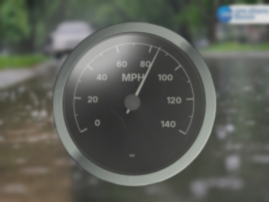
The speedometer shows {"value": 85, "unit": "mph"}
